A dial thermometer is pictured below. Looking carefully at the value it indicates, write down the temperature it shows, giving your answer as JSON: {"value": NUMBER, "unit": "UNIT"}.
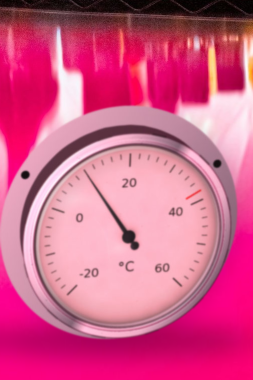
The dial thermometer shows {"value": 10, "unit": "°C"}
